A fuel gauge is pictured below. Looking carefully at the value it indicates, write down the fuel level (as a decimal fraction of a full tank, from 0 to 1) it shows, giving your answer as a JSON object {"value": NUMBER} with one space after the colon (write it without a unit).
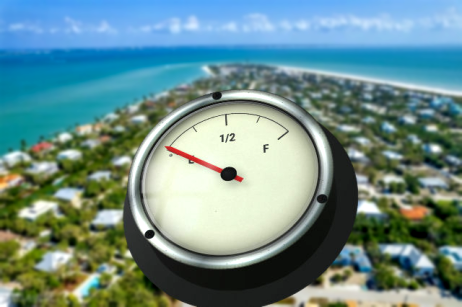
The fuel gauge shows {"value": 0}
